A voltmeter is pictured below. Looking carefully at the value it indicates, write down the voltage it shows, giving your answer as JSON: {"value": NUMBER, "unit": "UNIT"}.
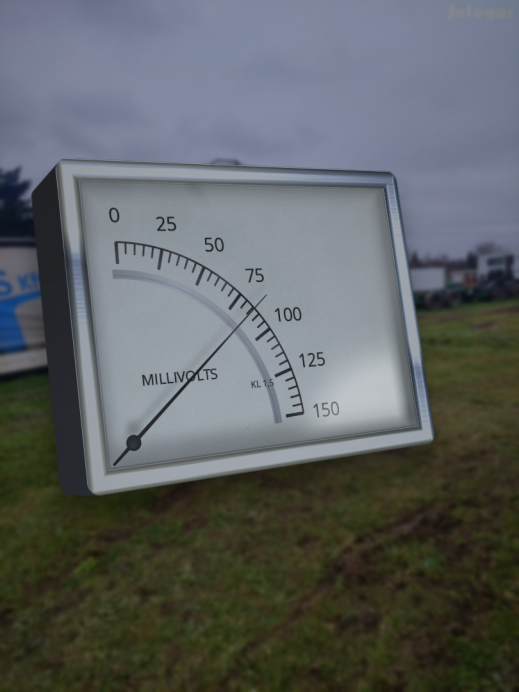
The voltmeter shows {"value": 85, "unit": "mV"}
